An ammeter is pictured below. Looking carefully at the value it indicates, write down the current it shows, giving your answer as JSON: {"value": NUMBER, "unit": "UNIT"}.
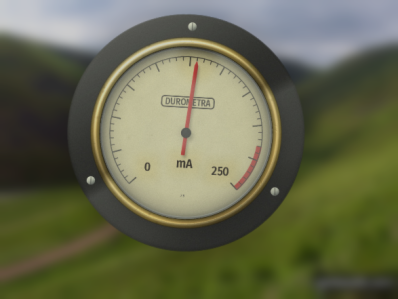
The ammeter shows {"value": 130, "unit": "mA"}
